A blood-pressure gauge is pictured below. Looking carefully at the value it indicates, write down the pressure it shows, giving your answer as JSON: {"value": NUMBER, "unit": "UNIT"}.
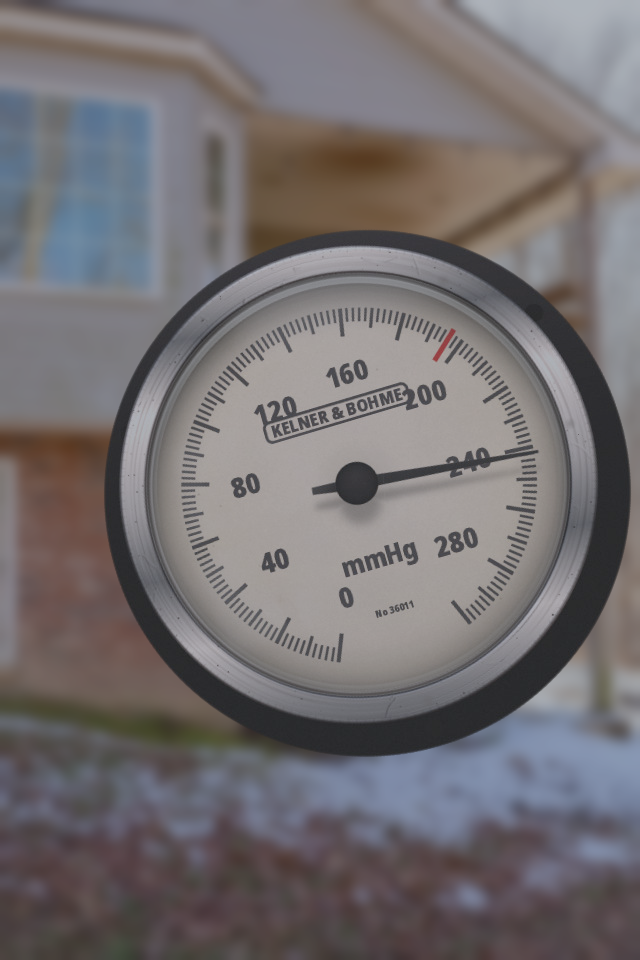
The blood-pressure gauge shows {"value": 242, "unit": "mmHg"}
